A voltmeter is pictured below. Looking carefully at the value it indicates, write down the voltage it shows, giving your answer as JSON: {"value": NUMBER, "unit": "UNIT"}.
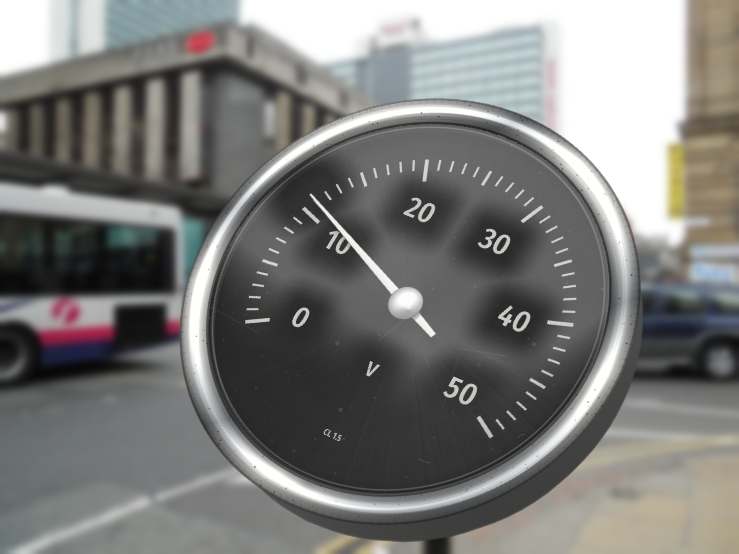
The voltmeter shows {"value": 11, "unit": "V"}
